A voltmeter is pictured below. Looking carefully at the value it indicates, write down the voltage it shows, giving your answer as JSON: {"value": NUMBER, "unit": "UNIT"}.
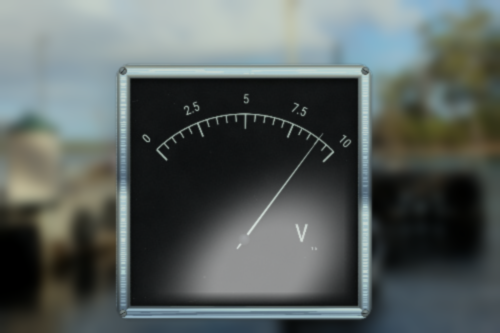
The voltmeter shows {"value": 9, "unit": "V"}
